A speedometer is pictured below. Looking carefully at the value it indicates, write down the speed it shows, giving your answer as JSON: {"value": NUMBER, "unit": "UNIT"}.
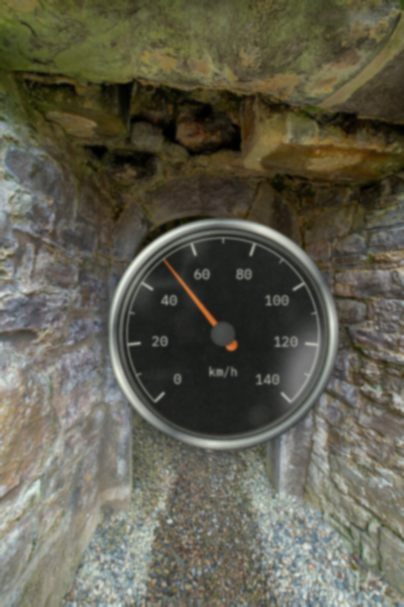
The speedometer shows {"value": 50, "unit": "km/h"}
